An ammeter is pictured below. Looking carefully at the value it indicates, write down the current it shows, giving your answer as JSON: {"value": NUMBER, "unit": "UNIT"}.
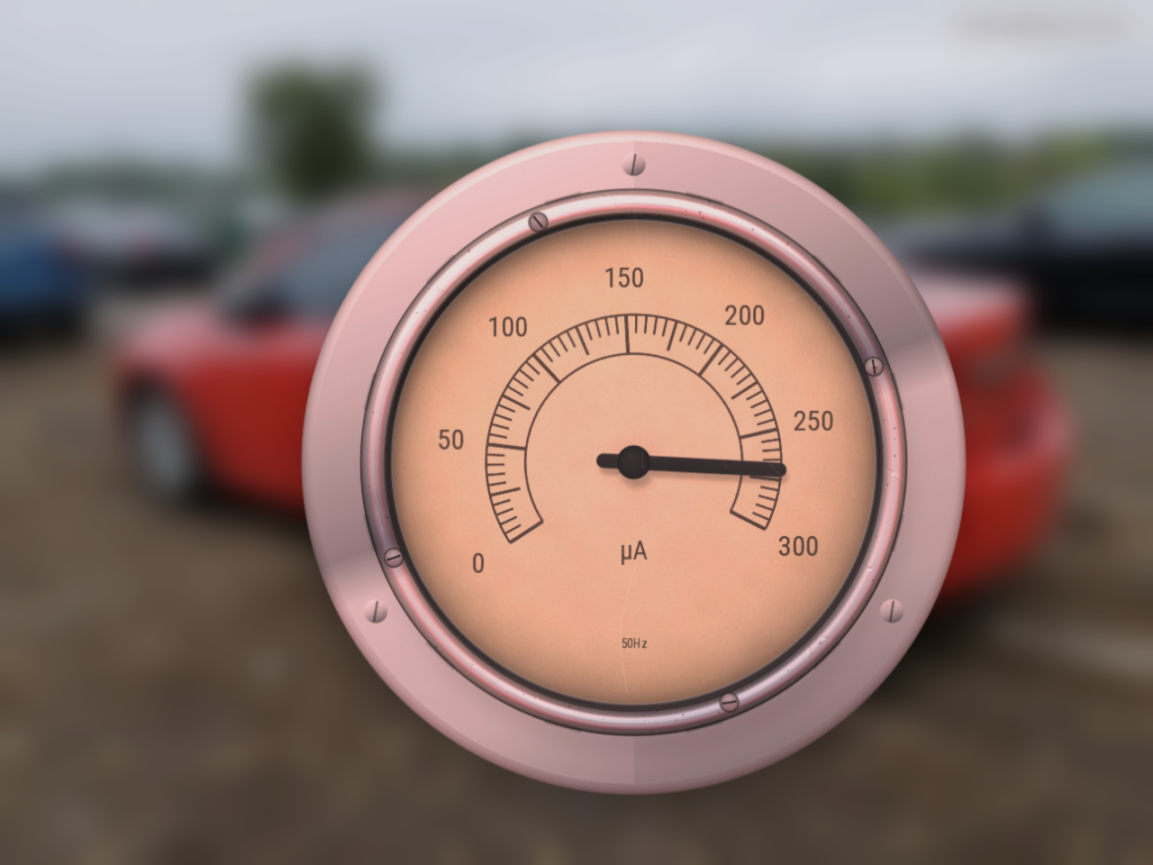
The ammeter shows {"value": 270, "unit": "µA"}
